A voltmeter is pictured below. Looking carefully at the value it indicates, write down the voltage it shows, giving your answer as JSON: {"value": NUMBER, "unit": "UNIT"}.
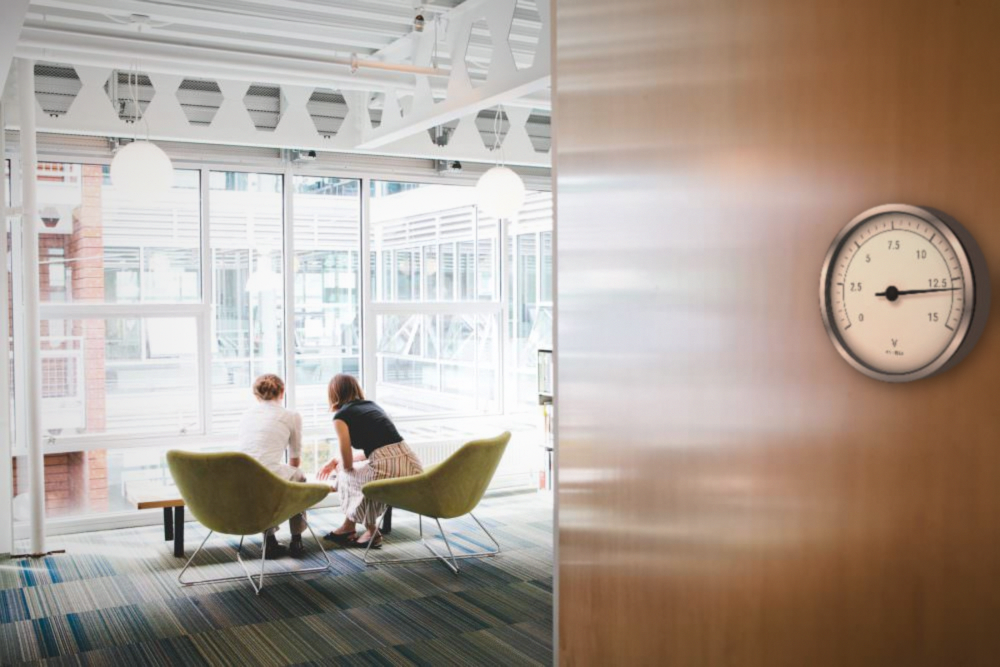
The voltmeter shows {"value": 13, "unit": "V"}
